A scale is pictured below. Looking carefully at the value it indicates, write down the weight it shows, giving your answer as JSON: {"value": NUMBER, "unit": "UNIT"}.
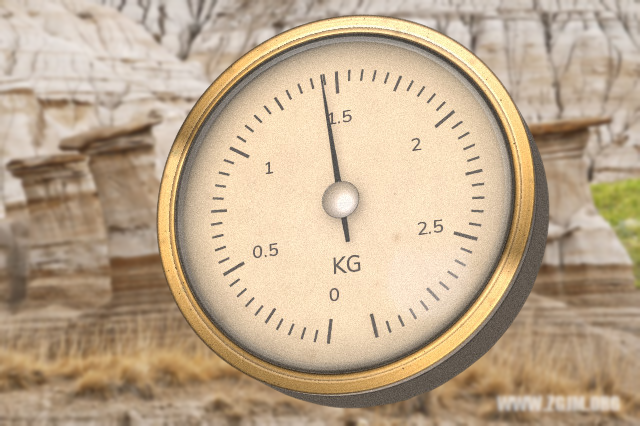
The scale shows {"value": 1.45, "unit": "kg"}
